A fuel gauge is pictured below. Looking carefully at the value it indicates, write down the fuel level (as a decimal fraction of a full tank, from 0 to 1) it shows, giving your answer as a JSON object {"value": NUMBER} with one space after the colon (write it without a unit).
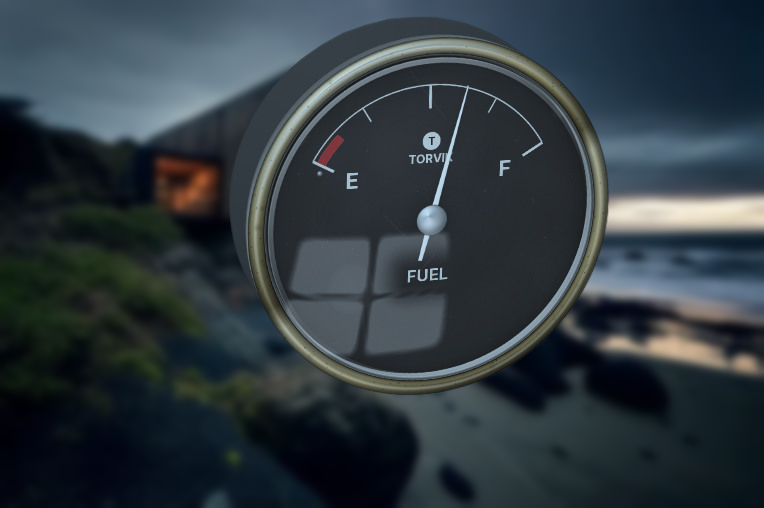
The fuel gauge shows {"value": 0.625}
